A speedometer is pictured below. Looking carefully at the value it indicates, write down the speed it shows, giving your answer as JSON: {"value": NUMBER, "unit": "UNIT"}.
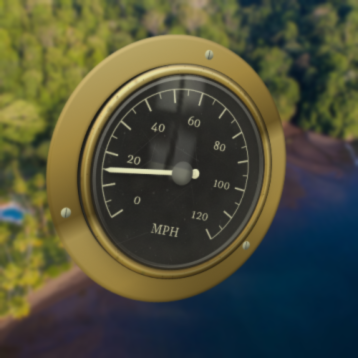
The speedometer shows {"value": 15, "unit": "mph"}
